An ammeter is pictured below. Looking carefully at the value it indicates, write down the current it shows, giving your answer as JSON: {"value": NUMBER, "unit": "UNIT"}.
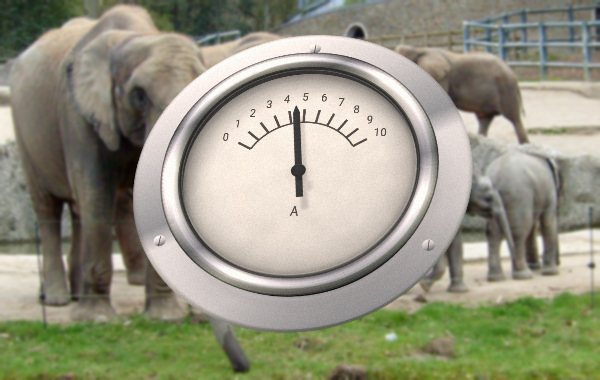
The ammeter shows {"value": 4.5, "unit": "A"}
